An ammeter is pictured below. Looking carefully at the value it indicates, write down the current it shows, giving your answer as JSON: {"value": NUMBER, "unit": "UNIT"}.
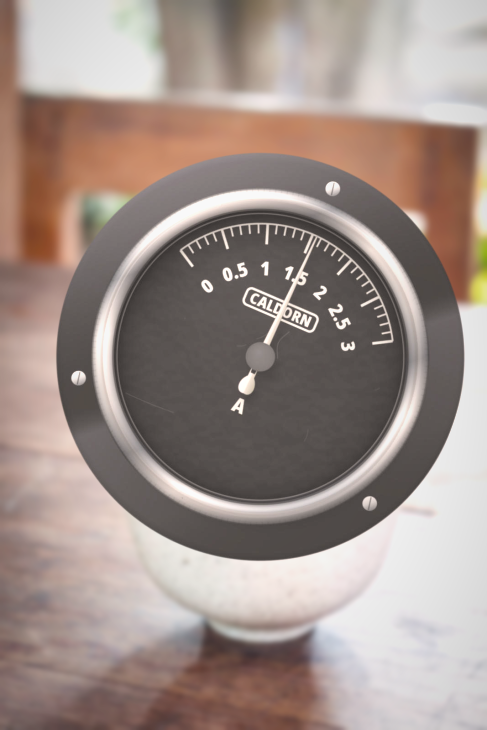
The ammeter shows {"value": 1.55, "unit": "A"}
